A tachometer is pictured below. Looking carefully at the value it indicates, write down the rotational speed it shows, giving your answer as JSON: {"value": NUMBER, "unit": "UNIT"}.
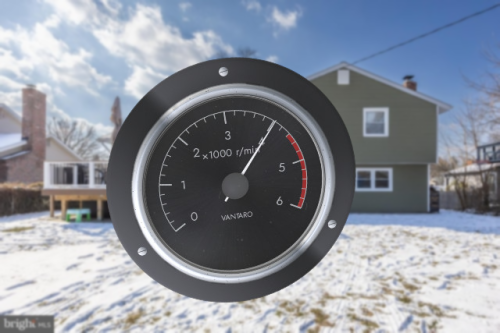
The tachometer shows {"value": 4000, "unit": "rpm"}
